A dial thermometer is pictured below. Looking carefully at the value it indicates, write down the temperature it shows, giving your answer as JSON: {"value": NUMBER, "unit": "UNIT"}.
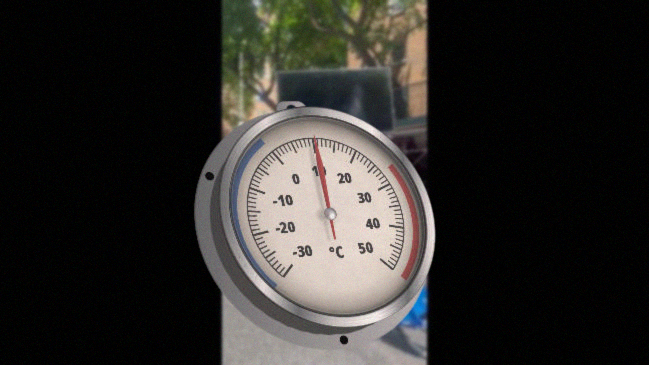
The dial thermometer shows {"value": 10, "unit": "°C"}
